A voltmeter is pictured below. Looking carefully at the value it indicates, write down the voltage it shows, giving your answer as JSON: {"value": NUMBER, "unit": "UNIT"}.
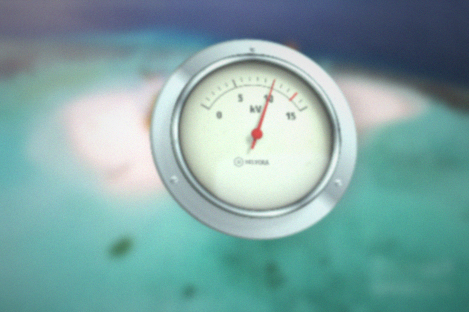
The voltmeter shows {"value": 10, "unit": "kV"}
